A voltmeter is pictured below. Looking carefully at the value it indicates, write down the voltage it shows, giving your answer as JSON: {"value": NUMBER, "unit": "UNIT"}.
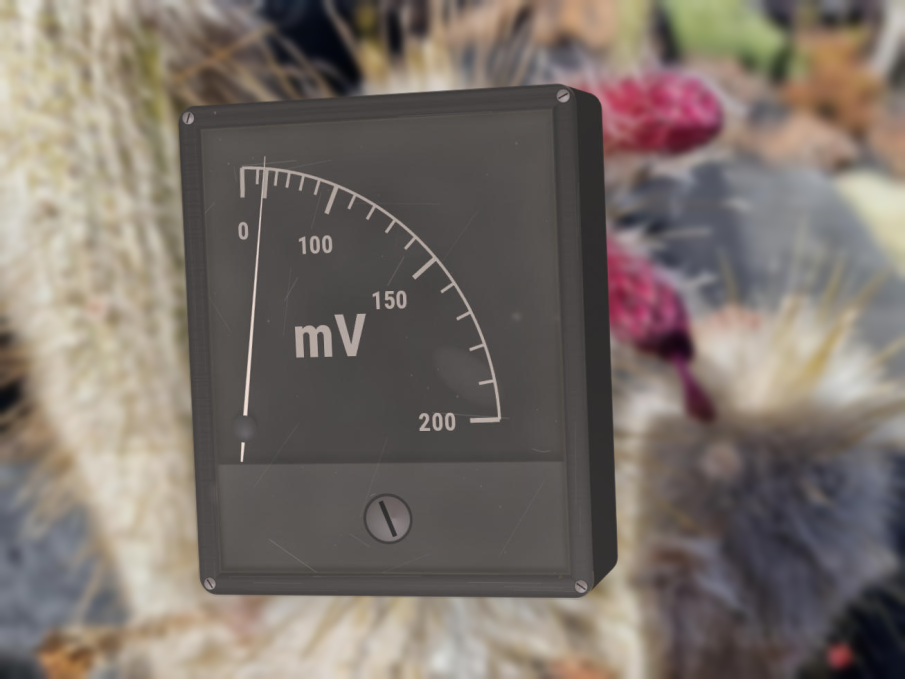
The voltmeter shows {"value": 50, "unit": "mV"}
